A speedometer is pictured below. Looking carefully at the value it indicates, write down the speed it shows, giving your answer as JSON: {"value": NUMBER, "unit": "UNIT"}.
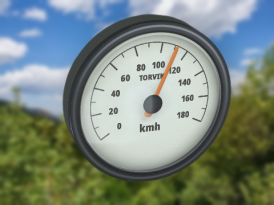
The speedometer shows {"value": 110, "unit": "km/h"}
